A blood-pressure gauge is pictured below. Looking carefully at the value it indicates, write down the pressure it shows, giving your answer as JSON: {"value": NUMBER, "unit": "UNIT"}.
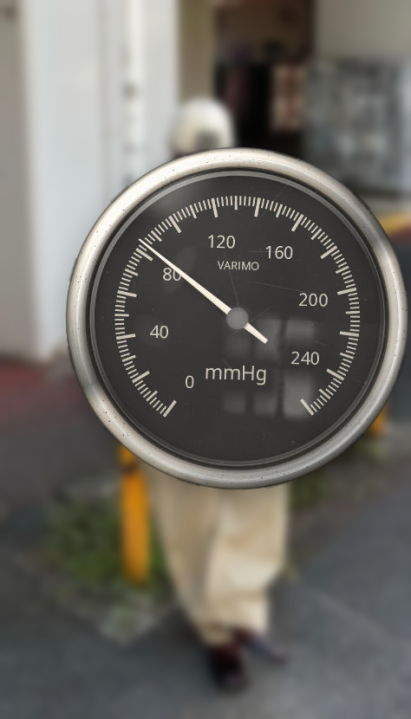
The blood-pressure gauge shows {"value": 84, "unit": "mmHg"}
